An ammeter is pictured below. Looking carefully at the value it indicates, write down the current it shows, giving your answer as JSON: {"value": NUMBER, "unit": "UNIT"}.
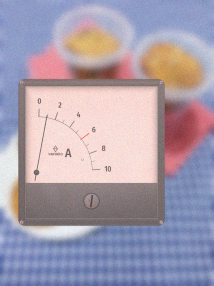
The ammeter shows {"value": 1, "unit": "A"}
